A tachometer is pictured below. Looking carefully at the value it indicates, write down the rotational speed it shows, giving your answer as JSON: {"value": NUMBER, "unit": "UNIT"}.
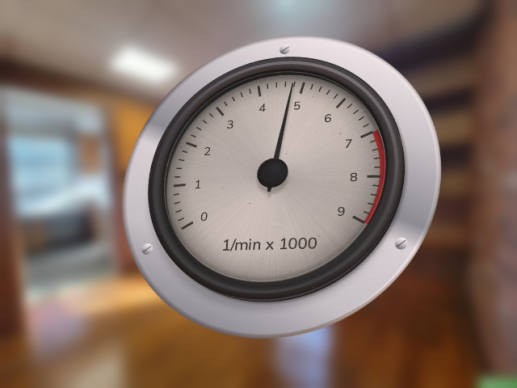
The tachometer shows {"value": 4800, "unit": "rpm"}
